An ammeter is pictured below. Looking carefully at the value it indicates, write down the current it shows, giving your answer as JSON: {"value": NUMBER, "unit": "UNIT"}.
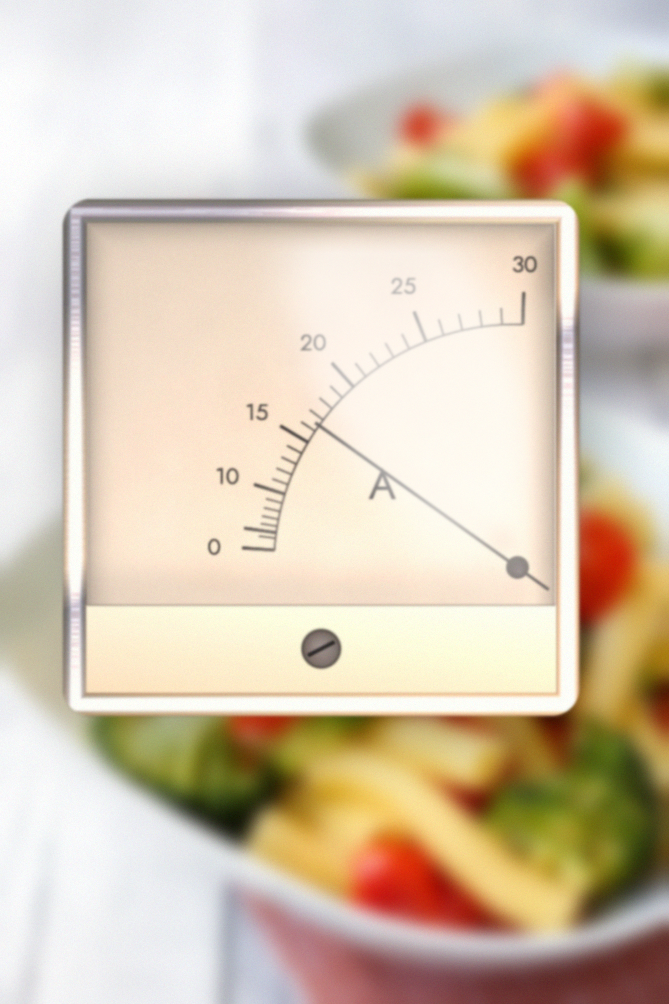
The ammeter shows {"value": 16.5, "unit": "A"}
